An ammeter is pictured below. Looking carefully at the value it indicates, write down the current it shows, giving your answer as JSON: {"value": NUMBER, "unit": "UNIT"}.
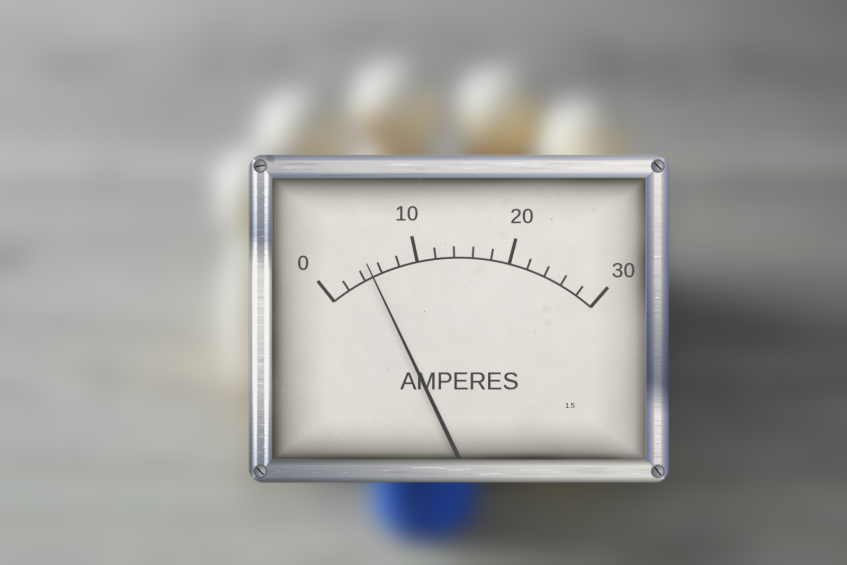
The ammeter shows {"value": 5, "unit": "A"}
